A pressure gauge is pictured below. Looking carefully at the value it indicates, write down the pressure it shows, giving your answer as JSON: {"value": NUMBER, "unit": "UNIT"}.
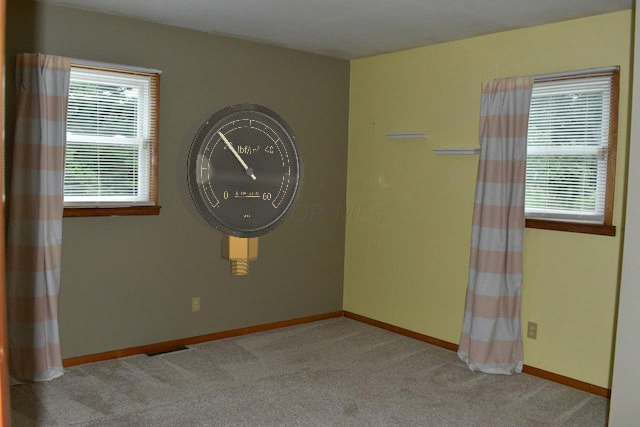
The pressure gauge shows {"value": 20, "unit": "psi"}
